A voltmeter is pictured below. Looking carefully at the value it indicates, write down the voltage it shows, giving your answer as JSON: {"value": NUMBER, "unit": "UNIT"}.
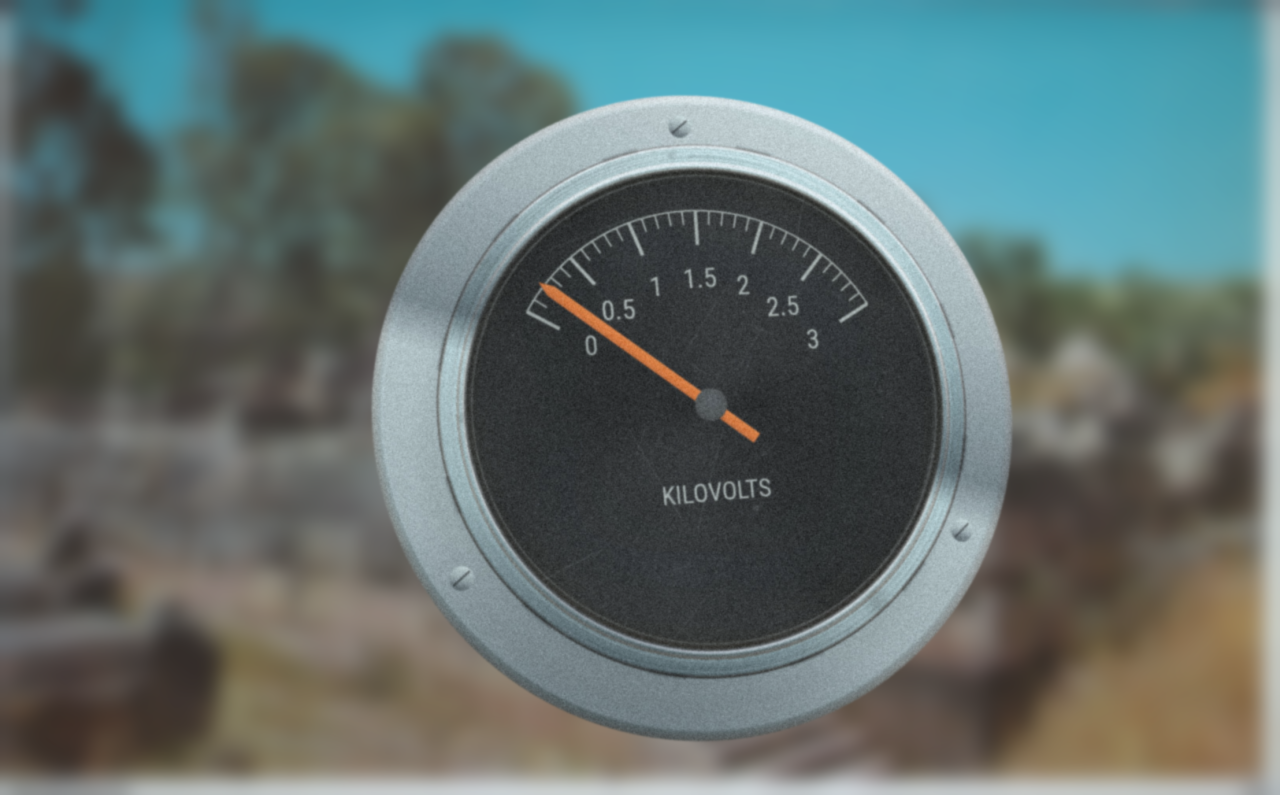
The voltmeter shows {"value": 0.2, "unit": "kV"}
